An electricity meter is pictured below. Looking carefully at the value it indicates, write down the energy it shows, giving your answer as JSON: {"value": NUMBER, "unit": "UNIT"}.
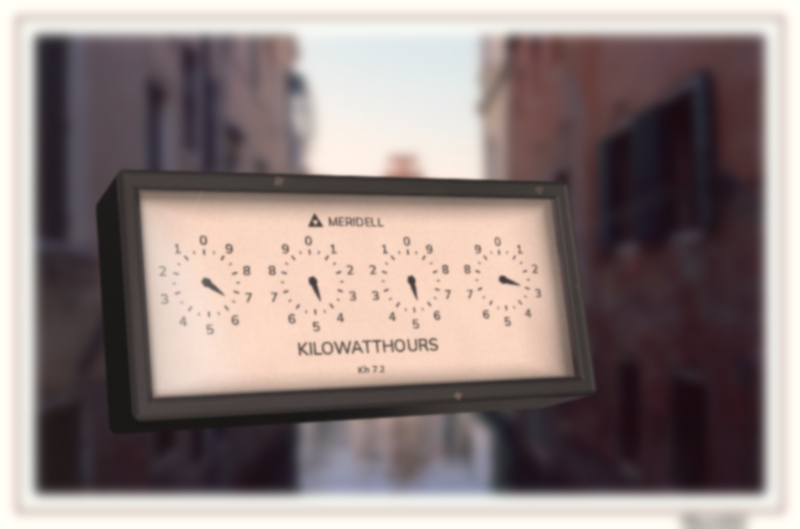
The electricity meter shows {"value": 6453, "unit": "kWh"}
